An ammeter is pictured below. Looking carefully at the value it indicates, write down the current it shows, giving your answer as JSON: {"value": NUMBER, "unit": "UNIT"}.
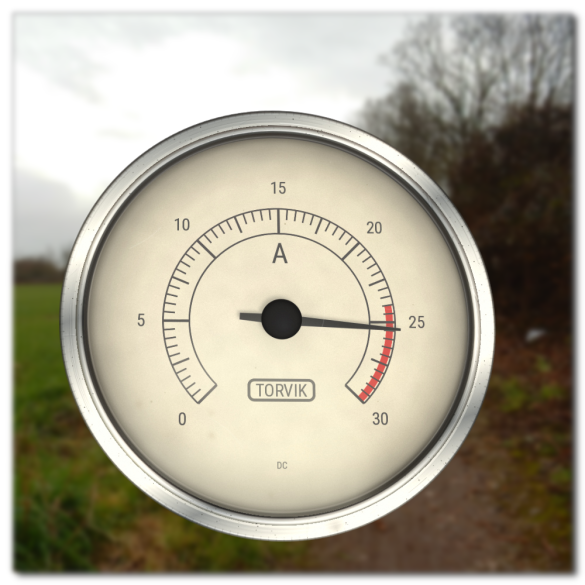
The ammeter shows {"value": 25.5, "unit": "A"}
